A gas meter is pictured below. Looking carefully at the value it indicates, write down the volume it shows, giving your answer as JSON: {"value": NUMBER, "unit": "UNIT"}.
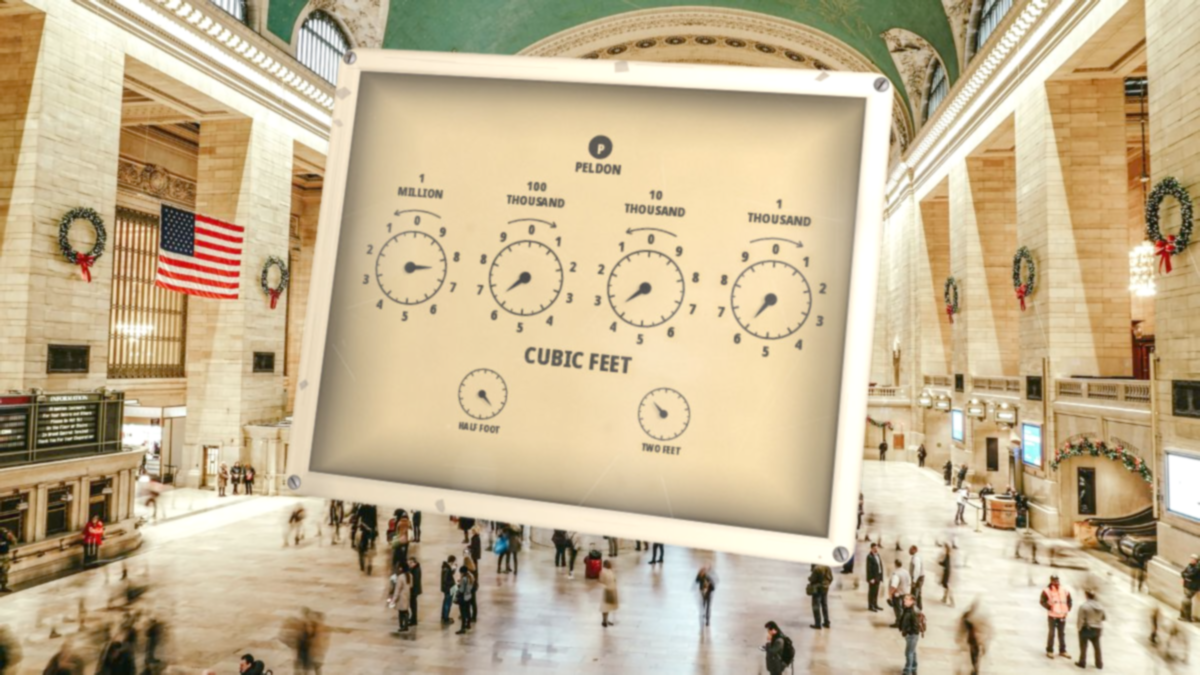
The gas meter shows {"value": 763600, "unit": "ft³"}
